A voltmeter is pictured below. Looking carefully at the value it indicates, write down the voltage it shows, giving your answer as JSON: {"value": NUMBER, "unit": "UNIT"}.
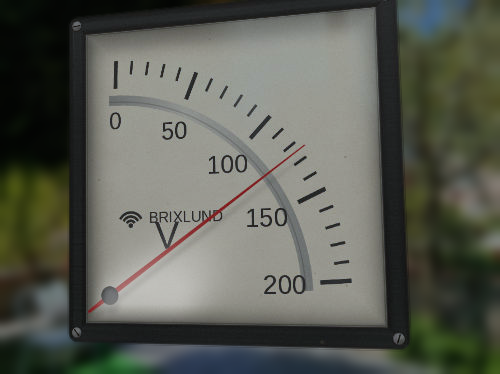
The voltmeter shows {"value": 125, "unit": "V"}
